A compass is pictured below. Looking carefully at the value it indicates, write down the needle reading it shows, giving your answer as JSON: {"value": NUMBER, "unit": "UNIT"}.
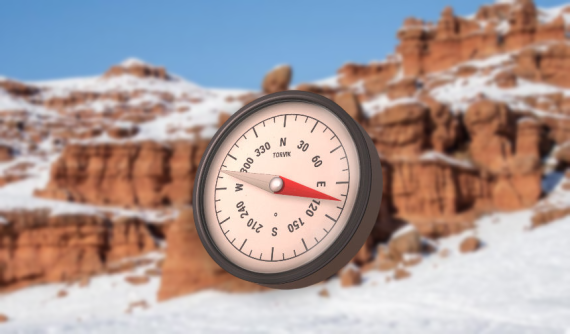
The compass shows {"value": 105, "unit": "°"}
